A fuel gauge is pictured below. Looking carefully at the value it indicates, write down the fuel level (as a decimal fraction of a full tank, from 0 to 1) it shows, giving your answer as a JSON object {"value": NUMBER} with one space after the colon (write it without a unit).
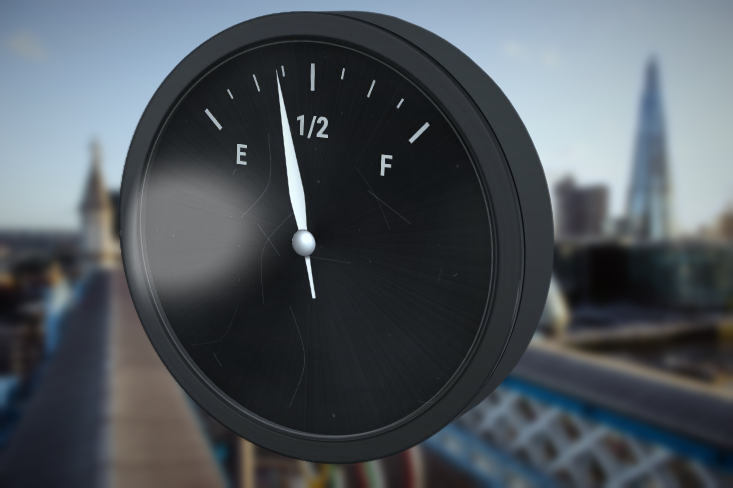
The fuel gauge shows {"value": 0.375}
